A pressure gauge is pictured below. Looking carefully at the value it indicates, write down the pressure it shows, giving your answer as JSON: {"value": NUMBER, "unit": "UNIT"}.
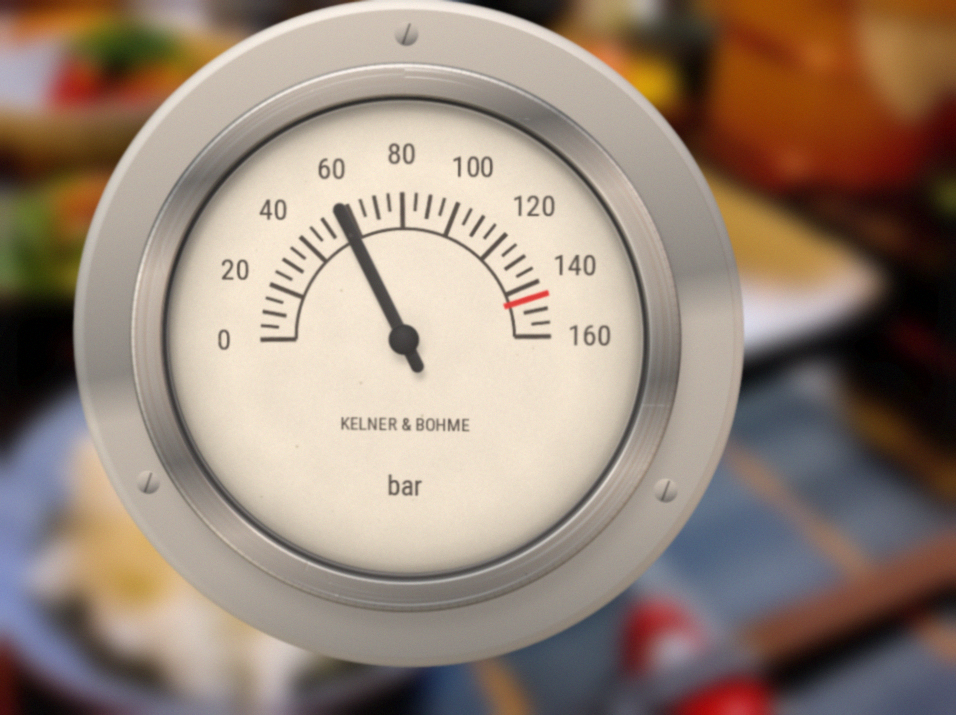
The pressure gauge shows {"value": 57.5, "unit": "bar"}
